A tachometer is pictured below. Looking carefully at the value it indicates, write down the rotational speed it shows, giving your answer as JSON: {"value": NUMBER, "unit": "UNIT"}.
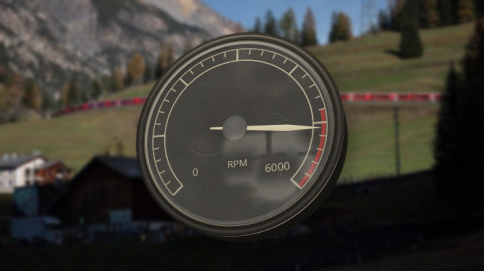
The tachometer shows {"value": 5100, "unit": "rpm"}
